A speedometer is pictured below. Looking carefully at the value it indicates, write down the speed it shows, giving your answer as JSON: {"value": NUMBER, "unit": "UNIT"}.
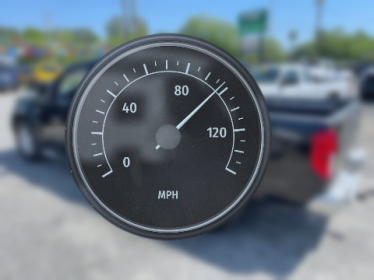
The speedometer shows {"value": 97.5, "unit": "mph"}
